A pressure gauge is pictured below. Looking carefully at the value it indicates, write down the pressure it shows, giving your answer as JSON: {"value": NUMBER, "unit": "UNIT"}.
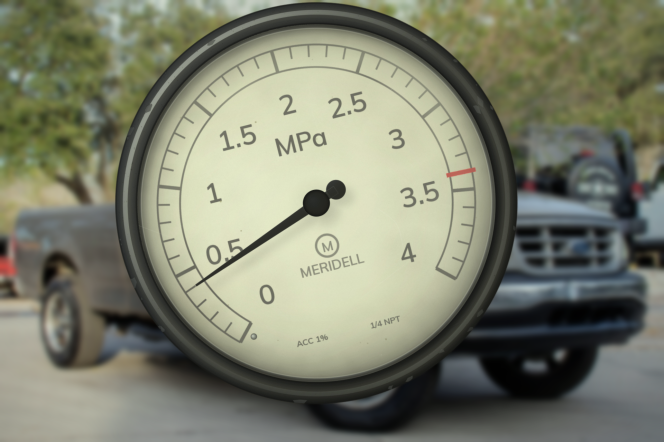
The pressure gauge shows {"value": 0.4, "unit": "MPa"}
